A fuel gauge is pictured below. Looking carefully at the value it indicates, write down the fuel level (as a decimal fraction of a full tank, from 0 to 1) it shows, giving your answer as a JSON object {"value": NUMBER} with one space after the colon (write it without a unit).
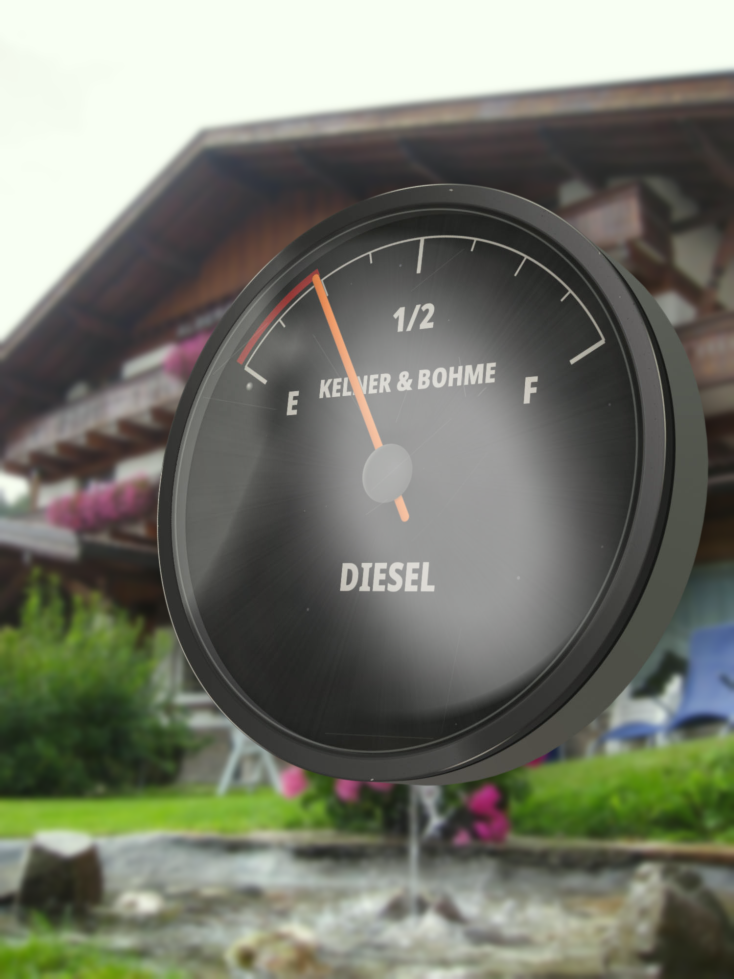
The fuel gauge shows {"value": 0.25}
